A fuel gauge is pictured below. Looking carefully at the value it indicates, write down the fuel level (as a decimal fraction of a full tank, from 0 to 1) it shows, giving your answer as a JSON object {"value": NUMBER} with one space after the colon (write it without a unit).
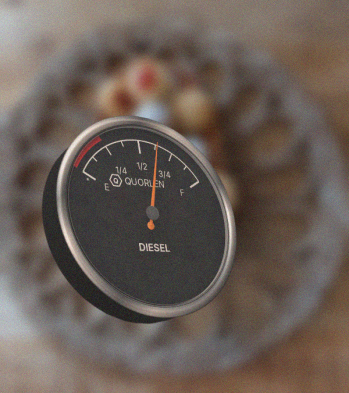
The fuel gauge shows {"value": 0.625}
